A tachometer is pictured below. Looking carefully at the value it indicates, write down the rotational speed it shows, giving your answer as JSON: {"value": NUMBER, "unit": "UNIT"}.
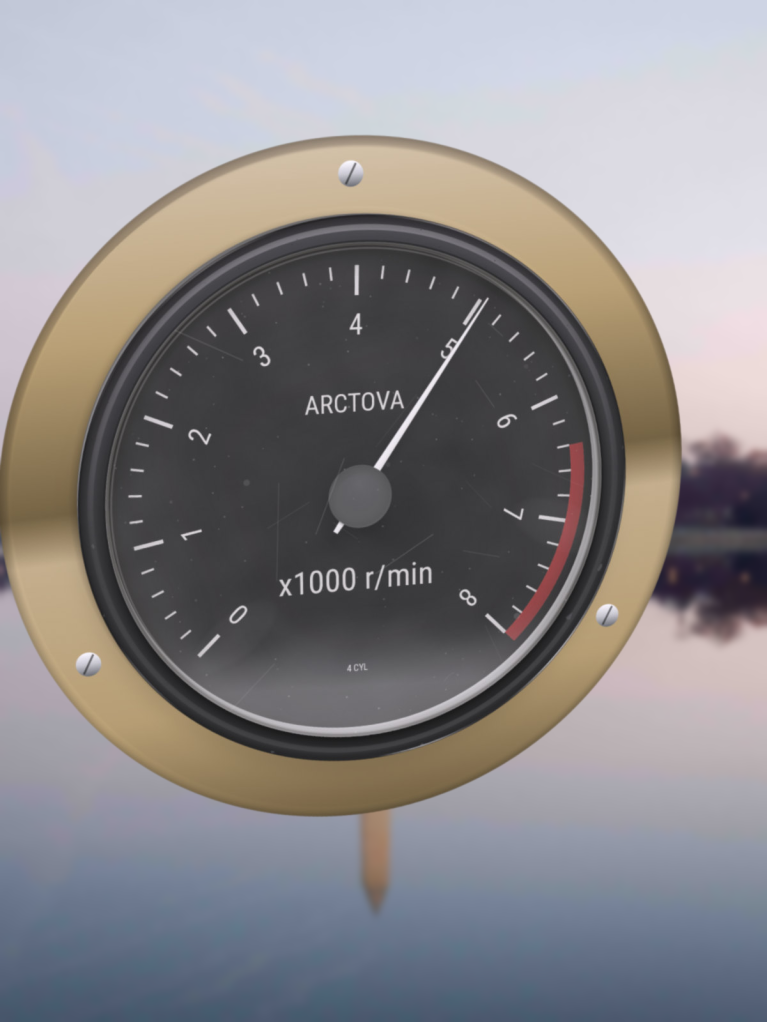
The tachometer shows {"value": 5000, "unit": "rpm"}
